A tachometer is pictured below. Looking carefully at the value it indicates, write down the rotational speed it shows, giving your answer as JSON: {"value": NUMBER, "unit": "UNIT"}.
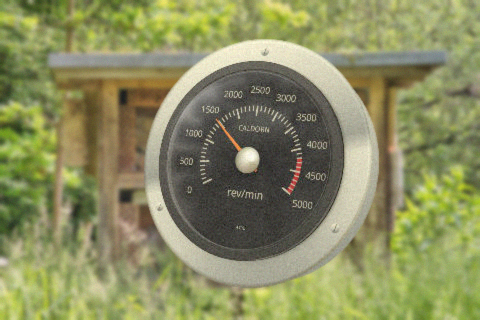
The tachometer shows {"value": 1500, "unit": "rpm"}
